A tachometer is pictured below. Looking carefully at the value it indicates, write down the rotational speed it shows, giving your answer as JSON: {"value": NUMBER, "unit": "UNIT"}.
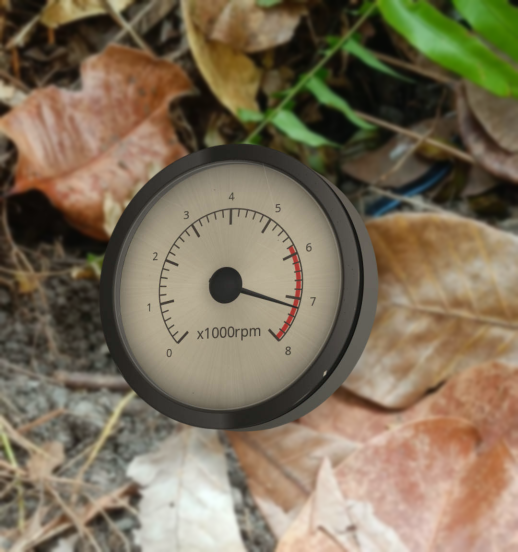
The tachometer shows {"value": 7200, "unit": "rpm"}
